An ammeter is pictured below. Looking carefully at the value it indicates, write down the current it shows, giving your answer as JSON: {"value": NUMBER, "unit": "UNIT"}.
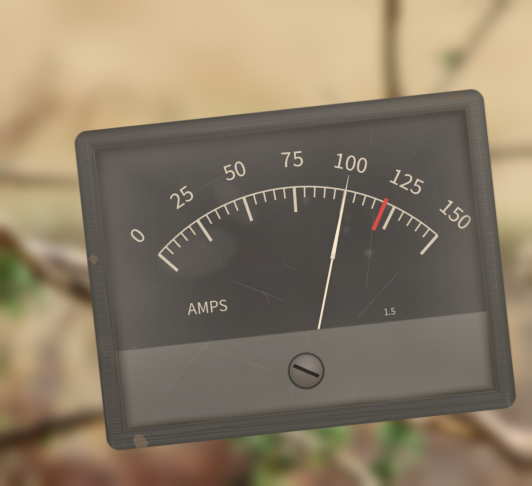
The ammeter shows {"value": 100, "unit": "A"}
